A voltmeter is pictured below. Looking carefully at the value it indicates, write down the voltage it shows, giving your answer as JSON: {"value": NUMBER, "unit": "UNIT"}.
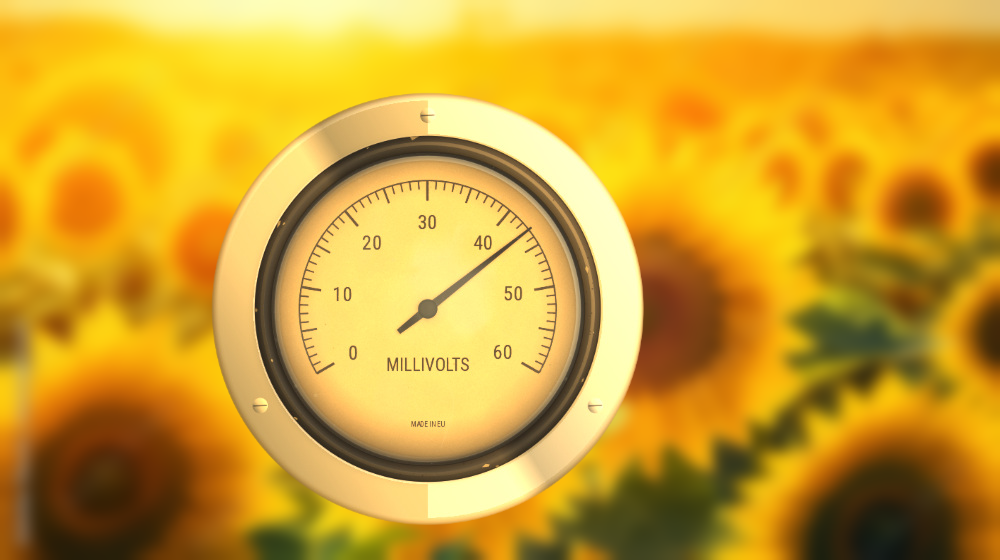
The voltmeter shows {"value": 43, "unit": "mV"}
